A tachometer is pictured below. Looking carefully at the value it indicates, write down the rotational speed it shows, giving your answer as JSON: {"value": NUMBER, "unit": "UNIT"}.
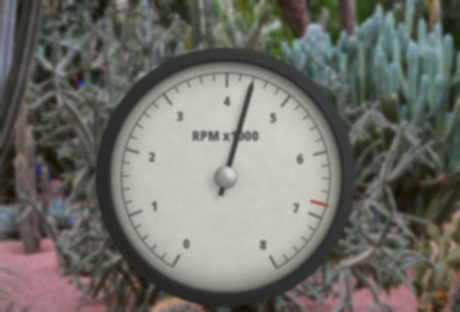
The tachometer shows {"value": 4400, "unit": "rpm"}
